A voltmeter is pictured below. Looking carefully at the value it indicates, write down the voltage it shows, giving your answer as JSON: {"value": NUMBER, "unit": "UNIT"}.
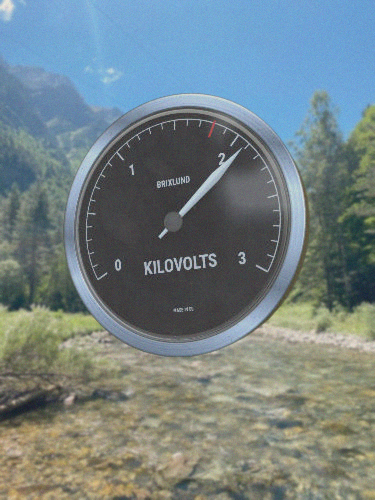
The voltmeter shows {"value": 2.1, "unit": "kV"}
